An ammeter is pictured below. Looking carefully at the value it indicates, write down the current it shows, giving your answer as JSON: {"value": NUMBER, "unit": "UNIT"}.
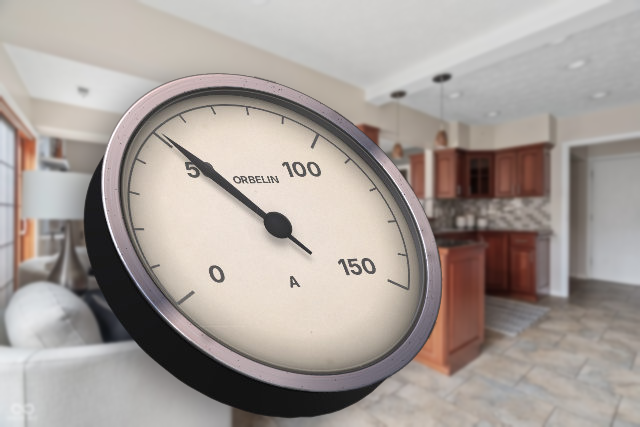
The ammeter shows {"value": 50, "unit": "A"}
